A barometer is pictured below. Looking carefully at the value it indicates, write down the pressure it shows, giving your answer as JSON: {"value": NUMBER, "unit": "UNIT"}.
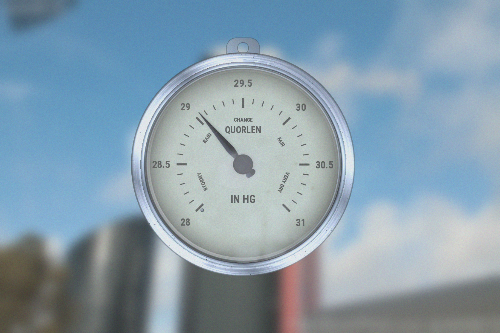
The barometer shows {"value": 29.05, "unit": "inHg"}
